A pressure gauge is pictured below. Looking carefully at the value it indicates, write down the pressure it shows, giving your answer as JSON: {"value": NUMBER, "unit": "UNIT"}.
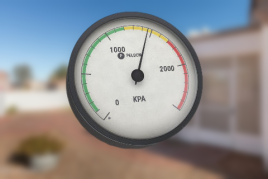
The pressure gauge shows {"value": 1450, "unit": "kPa"}
